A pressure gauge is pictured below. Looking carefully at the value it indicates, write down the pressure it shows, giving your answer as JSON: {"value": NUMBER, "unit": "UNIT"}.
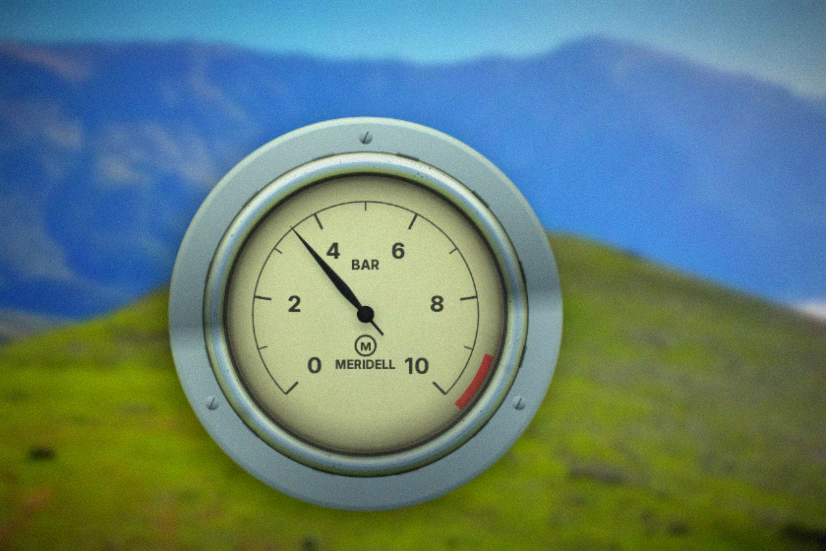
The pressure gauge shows {"value": 3.5, "unit": "bar"}
